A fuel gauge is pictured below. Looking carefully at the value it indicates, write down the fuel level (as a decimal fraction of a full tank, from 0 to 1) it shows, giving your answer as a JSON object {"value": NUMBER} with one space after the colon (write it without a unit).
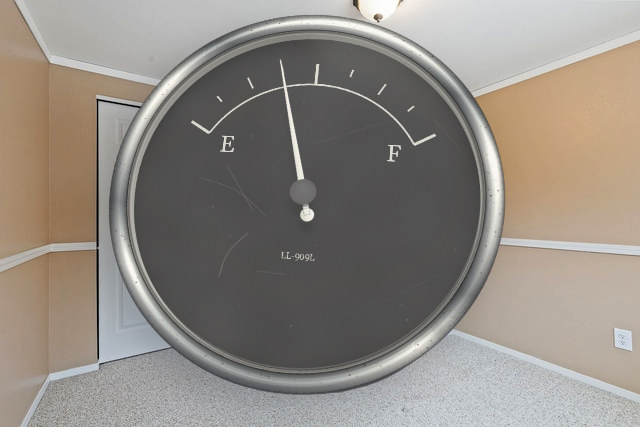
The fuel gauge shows {"value": 0.375}
